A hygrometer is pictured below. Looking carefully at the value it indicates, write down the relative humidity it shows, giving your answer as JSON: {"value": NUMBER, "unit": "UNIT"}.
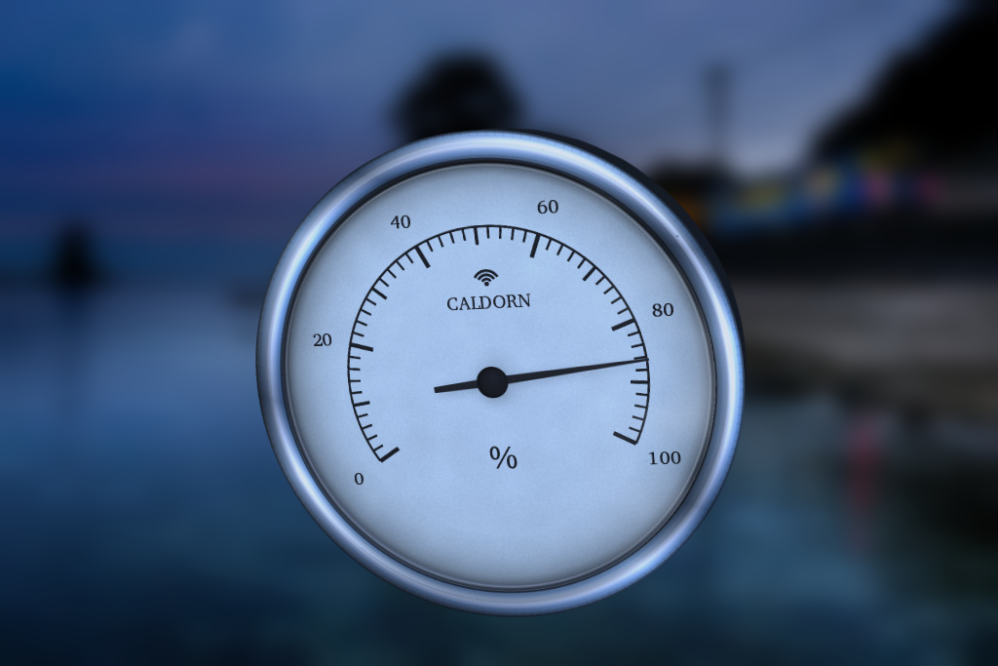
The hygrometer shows {"value": 86, "unit": "%"}
